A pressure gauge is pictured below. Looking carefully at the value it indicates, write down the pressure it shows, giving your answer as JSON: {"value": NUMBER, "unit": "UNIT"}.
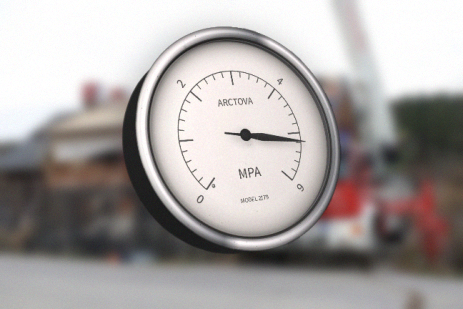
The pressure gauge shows {"value": 5.2, "unit": "MPa"}
